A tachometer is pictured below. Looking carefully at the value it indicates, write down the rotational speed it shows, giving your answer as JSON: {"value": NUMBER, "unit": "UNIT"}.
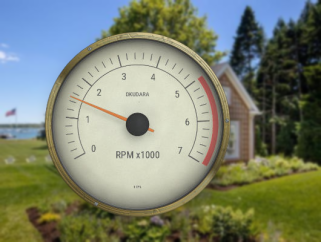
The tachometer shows {"value": 1500, "unit": "rpm"}
